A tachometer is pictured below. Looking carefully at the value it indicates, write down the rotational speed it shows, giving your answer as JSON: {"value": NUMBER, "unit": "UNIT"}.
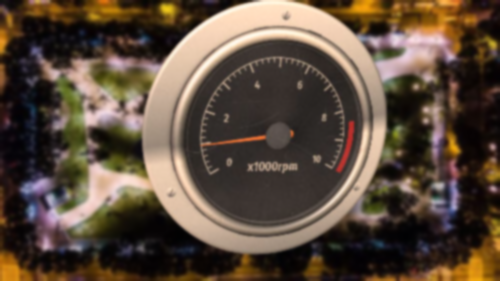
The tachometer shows {"value": 1000, "unit": "rpm"}
